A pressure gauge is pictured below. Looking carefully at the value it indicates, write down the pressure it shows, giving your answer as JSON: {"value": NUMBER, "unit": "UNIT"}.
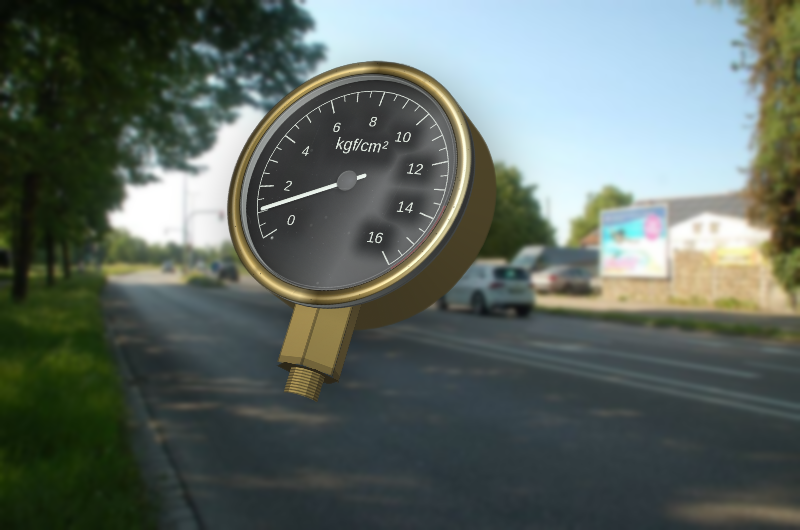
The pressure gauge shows {"value": 1, "unit": "kg/cm²"}
